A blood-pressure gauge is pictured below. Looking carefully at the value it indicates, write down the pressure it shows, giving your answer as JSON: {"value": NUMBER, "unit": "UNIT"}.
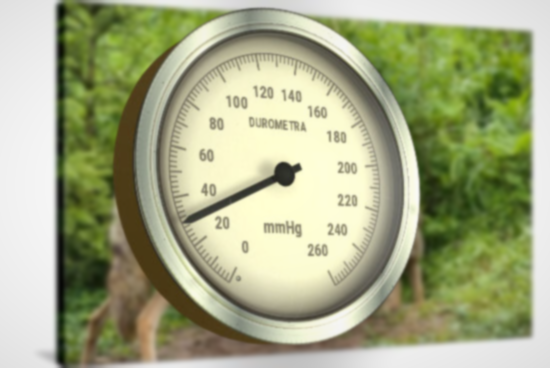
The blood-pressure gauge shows {"value": 30, "unit": "mmHg"}
